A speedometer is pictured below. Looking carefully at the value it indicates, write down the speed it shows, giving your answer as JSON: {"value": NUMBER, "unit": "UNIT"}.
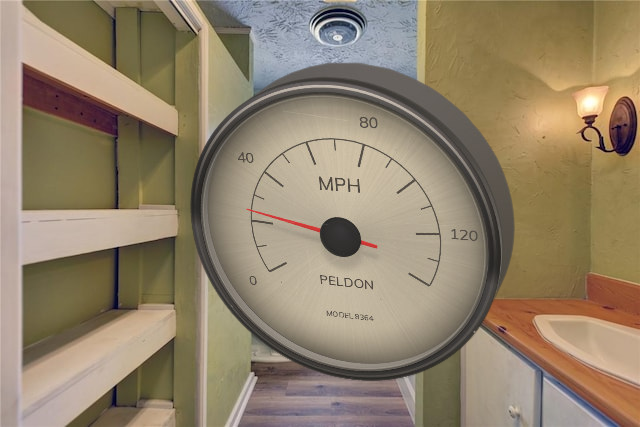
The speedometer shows {"value": 25, "unit": "mph"}
